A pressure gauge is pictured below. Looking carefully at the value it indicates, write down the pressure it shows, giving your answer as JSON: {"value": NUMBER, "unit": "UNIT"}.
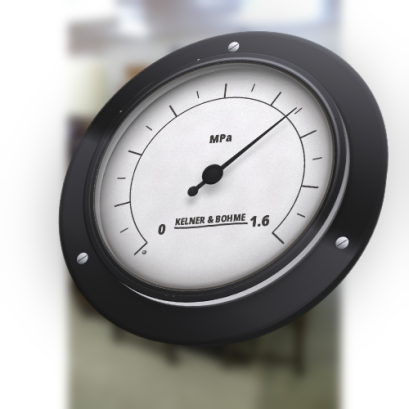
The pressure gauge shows {"value": 1.1, "unit": "MPa"}
